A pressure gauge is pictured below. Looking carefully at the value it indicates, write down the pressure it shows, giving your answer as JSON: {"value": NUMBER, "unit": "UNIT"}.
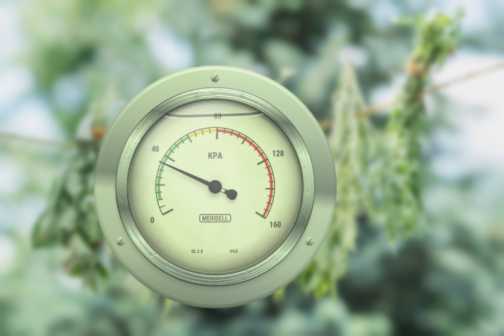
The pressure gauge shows {"value": 35, "unit": "kPa"}
